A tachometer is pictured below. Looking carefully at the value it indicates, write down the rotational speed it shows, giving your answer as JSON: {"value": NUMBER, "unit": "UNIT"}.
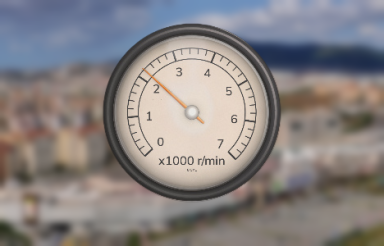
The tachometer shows {"value": 2200, "unit": "rpm"}
